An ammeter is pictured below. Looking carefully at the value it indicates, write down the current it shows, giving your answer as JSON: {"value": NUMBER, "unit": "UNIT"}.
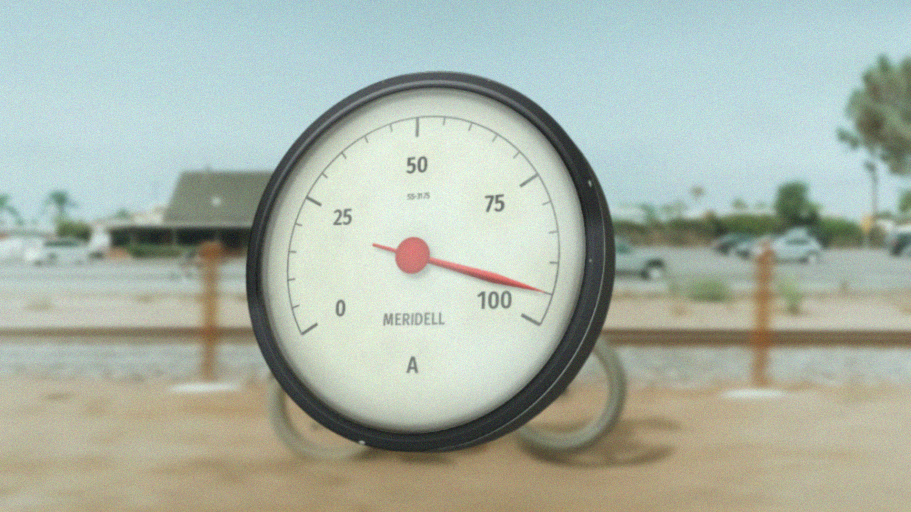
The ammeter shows {"value": 95, "unit": "A"}
